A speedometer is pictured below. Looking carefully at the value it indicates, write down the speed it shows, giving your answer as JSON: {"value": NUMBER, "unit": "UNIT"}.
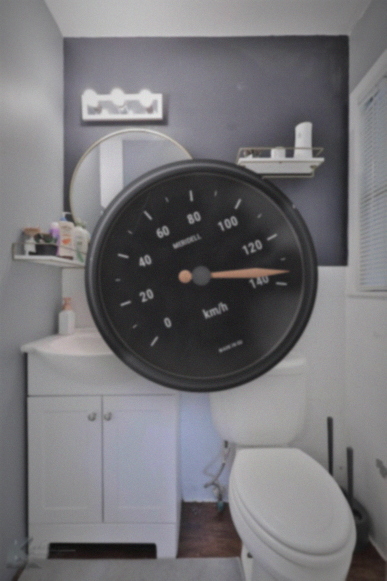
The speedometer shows {"value": 135, "unit": "km/h"}
